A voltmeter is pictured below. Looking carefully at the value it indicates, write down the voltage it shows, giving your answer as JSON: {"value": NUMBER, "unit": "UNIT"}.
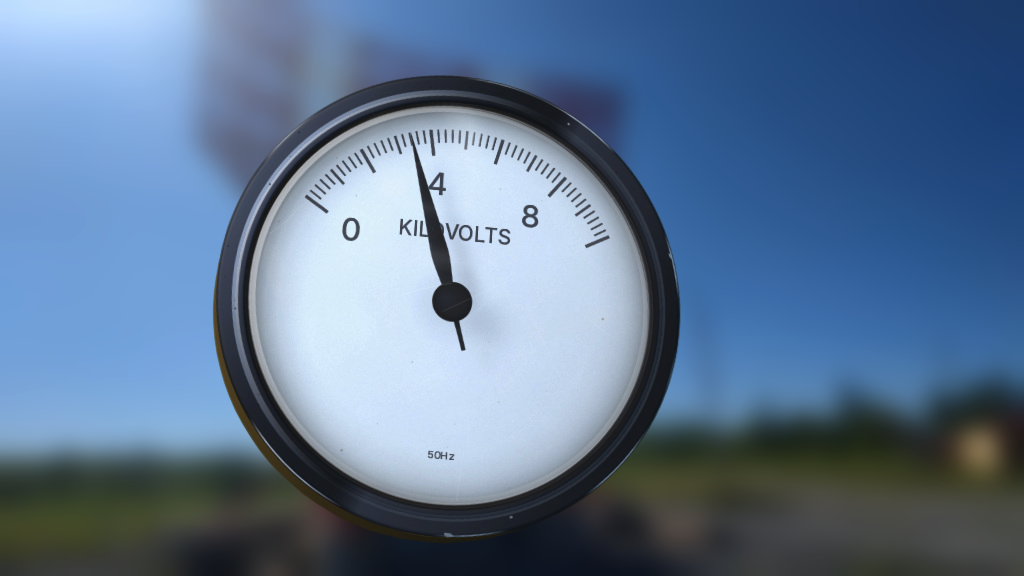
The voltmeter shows {"value": 3.4, "unit": "kV"}
